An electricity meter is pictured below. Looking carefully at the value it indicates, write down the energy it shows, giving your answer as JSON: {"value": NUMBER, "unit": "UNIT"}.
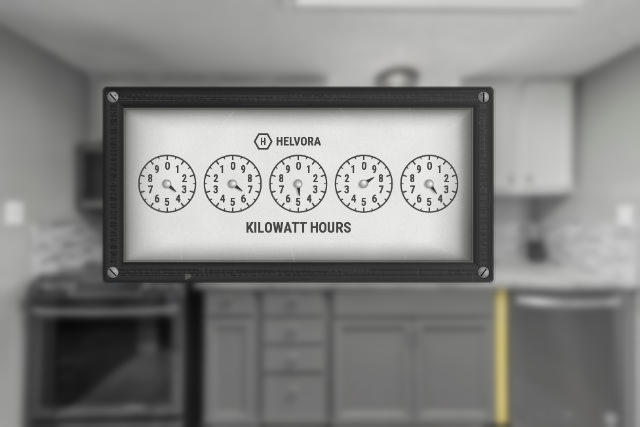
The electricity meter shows {"value": 36484, "unit": "kWh"}
